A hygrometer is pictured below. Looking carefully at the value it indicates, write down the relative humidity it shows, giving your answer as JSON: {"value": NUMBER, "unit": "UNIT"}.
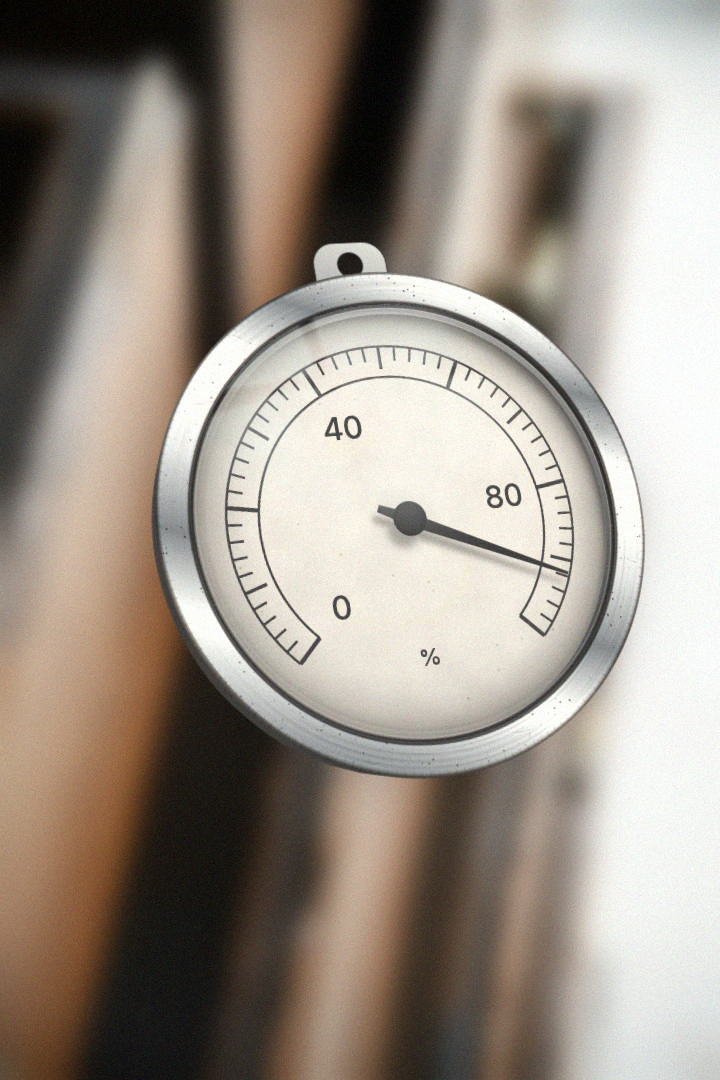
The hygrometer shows {"value": 92, "unit": "%"}
